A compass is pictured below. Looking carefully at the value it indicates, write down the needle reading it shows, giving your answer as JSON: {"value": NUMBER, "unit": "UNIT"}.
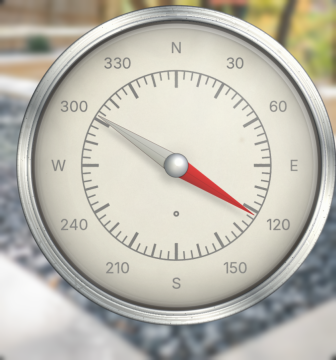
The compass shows {"value": 122.5, "unit": "°"}
